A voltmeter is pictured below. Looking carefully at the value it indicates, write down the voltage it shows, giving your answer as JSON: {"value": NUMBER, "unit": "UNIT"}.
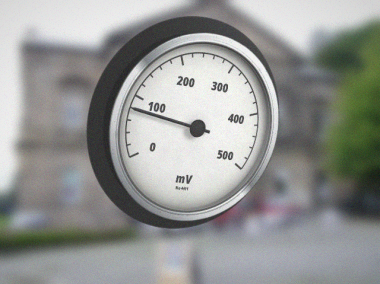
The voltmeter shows {"value": 80, "unit": "mV"}
